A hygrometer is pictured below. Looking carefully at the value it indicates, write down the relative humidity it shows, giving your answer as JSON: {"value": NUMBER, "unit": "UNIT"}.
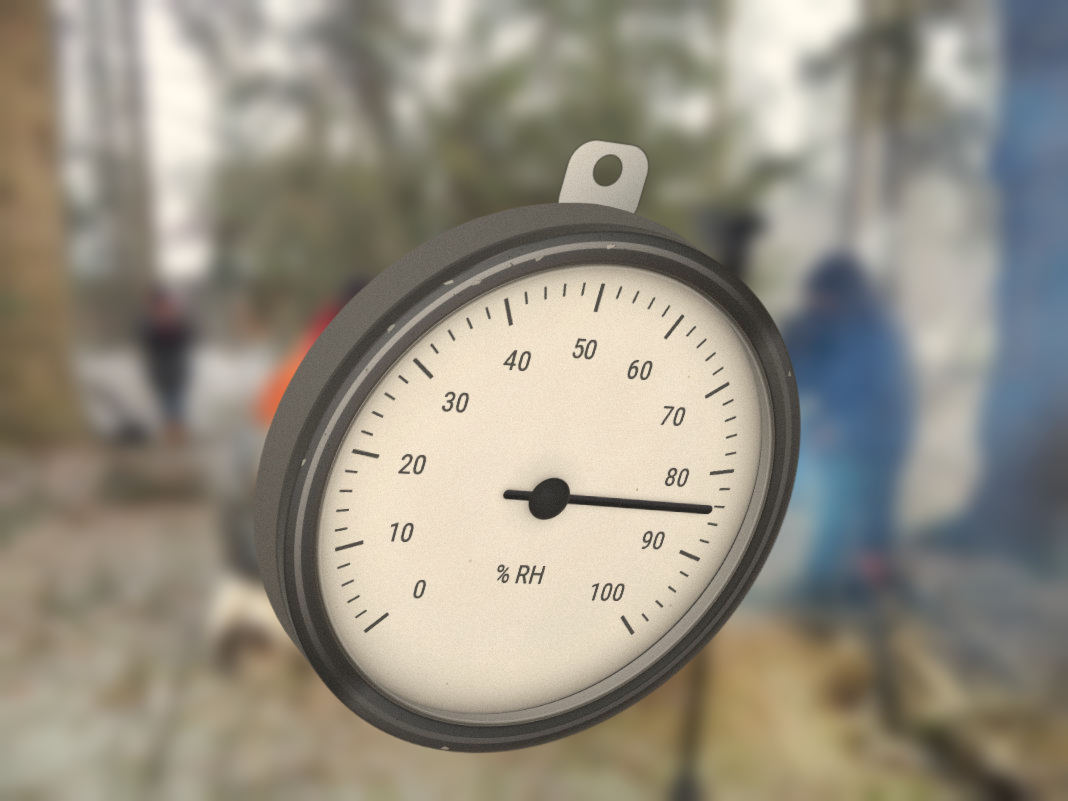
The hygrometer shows {"value": 84, "unit": "%"}
